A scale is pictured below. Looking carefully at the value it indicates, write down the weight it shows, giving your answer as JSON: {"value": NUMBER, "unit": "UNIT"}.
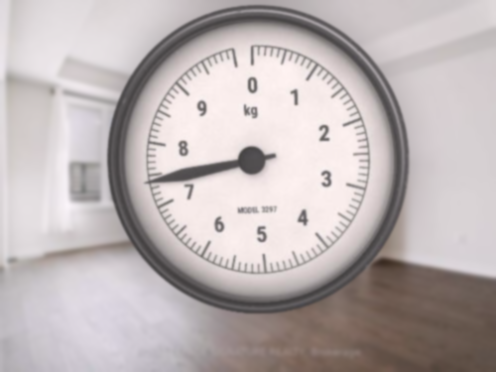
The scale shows {"value": 7.4, "unit": "kg"}
